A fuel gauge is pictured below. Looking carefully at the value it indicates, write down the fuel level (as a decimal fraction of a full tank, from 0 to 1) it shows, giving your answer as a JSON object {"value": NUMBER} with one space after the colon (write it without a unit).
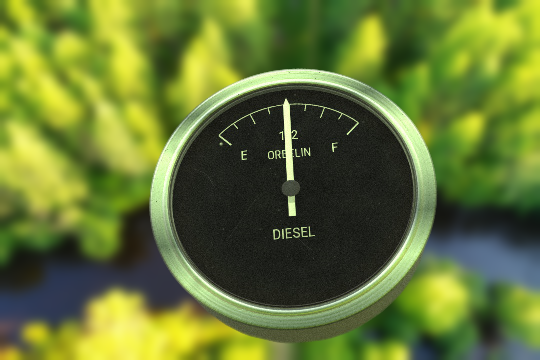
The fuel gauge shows {"value": 0.5}
